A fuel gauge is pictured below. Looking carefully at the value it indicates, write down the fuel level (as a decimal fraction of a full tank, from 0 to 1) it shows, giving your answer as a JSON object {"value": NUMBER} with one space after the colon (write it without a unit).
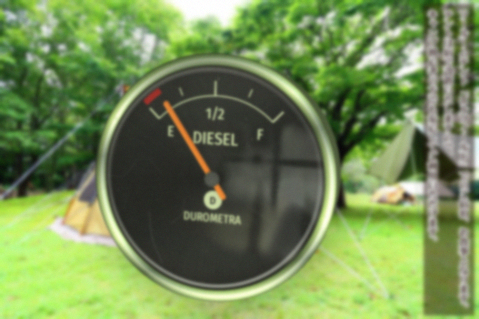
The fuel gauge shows {"value": 0.125}
